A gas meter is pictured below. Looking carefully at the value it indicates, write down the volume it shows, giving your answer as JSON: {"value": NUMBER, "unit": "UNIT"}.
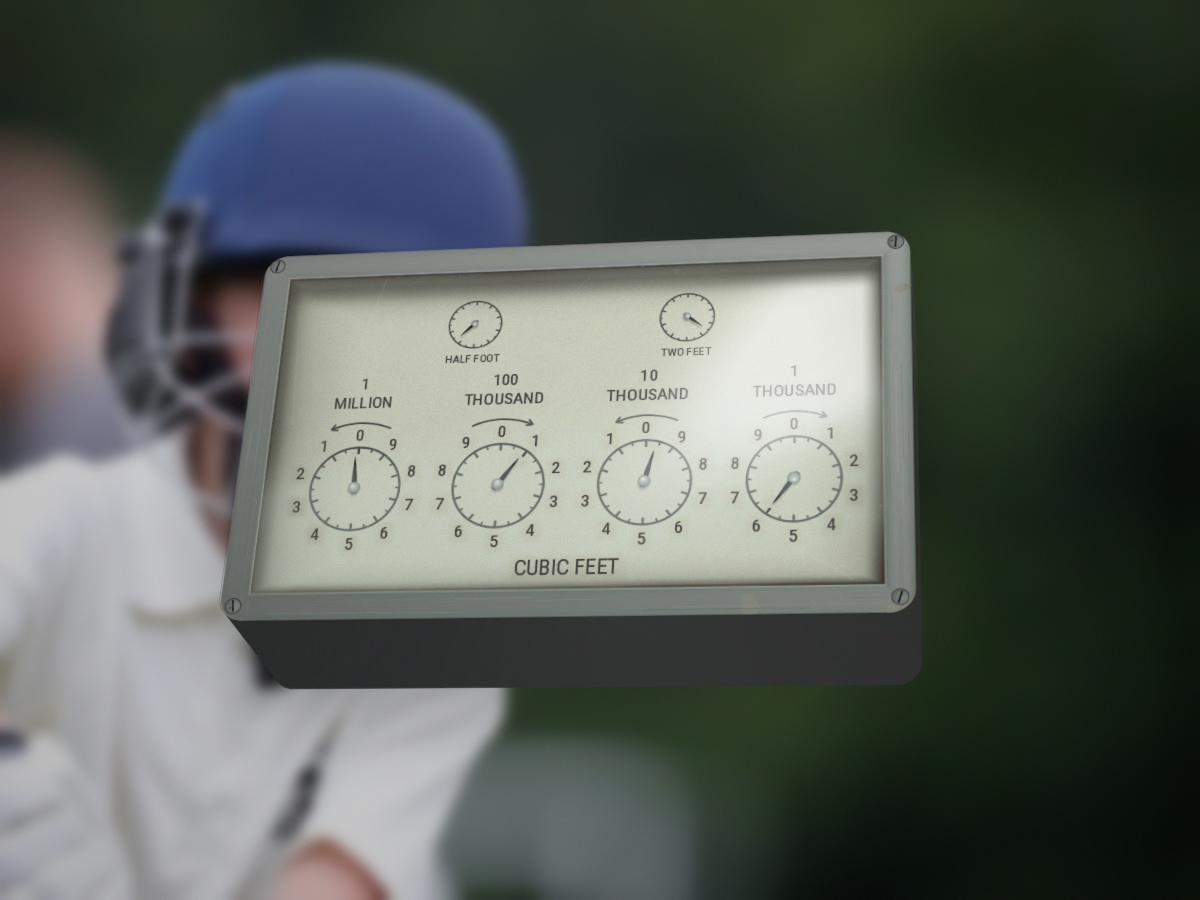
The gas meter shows {"value": 9600, "unit": "ft³"}
